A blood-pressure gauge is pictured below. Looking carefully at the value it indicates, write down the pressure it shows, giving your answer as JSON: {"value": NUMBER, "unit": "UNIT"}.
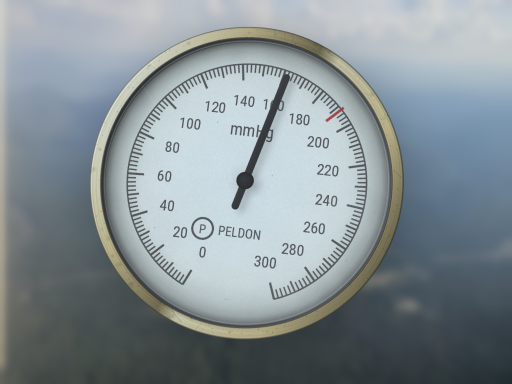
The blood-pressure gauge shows {"value": 162, "unit": "mmHg"}
